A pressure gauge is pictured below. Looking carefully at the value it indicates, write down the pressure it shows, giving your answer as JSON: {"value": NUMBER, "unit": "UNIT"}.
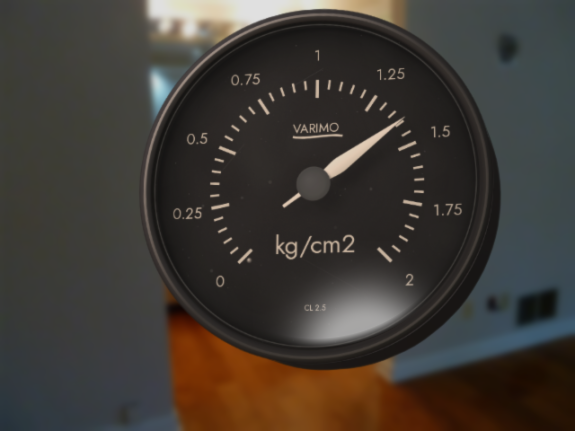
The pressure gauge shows {"value": 1.4, "unit": "kg/cm²"}
